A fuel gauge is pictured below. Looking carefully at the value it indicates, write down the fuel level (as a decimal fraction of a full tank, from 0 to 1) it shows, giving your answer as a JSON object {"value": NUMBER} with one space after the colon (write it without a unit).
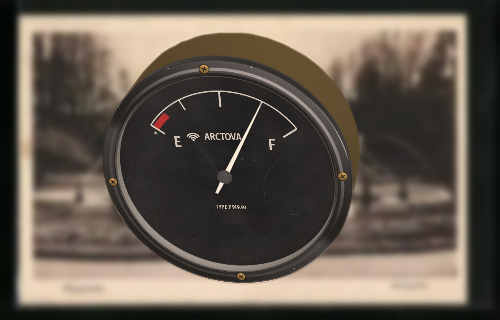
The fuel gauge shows {"value": 0.75}
